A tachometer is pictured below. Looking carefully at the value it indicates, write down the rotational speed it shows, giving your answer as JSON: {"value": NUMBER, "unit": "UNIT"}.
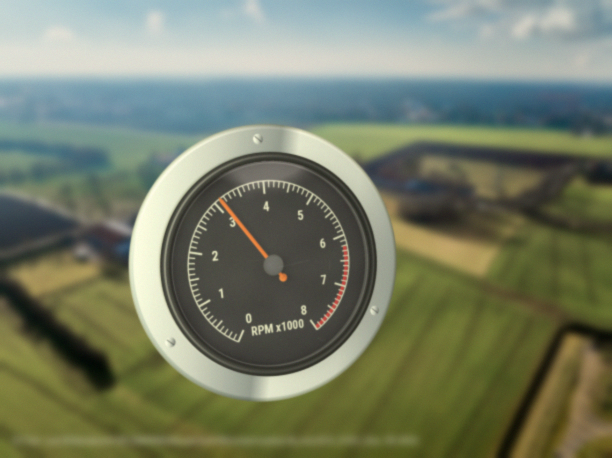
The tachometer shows {"value": 3100, "unit": "rpm"}
